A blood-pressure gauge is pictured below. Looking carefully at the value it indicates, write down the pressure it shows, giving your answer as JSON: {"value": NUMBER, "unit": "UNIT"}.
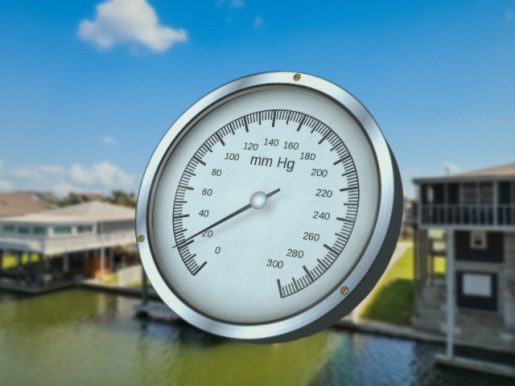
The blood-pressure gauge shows {"value": 20, "unit": "mmHg"}
